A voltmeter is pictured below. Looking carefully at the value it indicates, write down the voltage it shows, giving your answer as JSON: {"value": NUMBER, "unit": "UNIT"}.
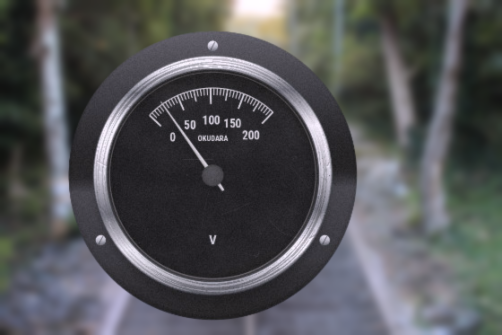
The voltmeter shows {"value": 25, "unit": "V"}
